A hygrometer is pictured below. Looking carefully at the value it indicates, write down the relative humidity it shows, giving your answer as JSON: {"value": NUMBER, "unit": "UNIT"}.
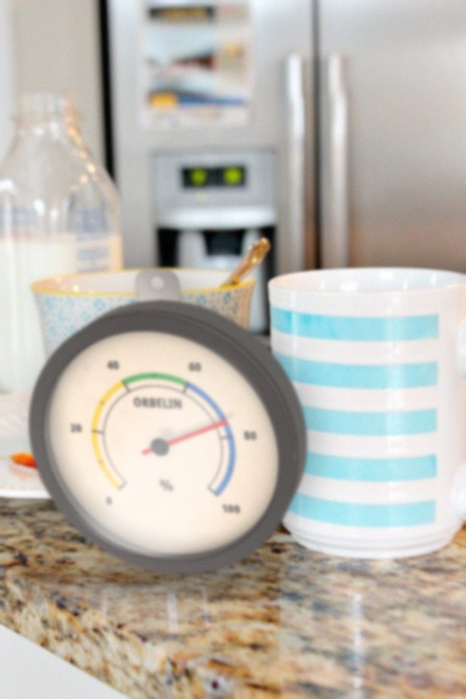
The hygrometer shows {"value": 75, "unit": "%"}
